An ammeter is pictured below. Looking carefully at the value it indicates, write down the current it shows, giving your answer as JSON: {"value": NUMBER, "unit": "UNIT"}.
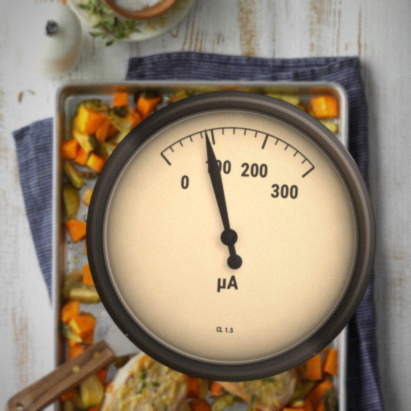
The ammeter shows {"value": 90, "unit": "µA"}
